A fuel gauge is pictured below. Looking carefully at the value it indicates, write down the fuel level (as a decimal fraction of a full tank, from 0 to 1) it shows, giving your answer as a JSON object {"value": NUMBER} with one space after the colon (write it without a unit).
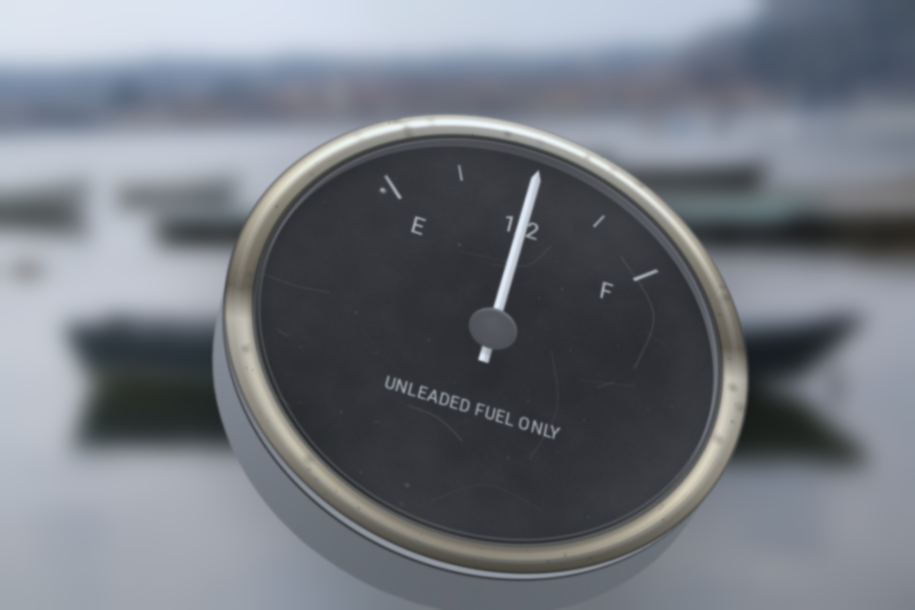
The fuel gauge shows {"value": 0.5}
